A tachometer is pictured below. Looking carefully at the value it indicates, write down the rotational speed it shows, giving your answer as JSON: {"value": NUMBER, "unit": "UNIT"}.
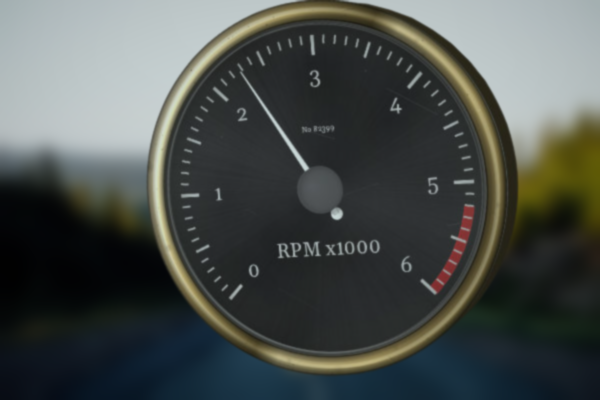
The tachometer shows {"value": 2300, "unit": "rpm"}
